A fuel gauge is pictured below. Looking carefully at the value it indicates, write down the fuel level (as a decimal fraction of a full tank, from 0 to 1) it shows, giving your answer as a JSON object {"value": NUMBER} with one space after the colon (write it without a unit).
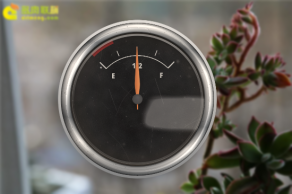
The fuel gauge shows {"value": 0.5}
